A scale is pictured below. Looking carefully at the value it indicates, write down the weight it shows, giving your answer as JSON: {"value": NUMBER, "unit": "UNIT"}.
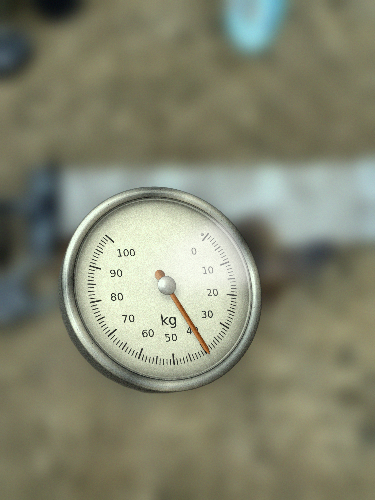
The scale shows {"value": 40, "unit": "kg"}
